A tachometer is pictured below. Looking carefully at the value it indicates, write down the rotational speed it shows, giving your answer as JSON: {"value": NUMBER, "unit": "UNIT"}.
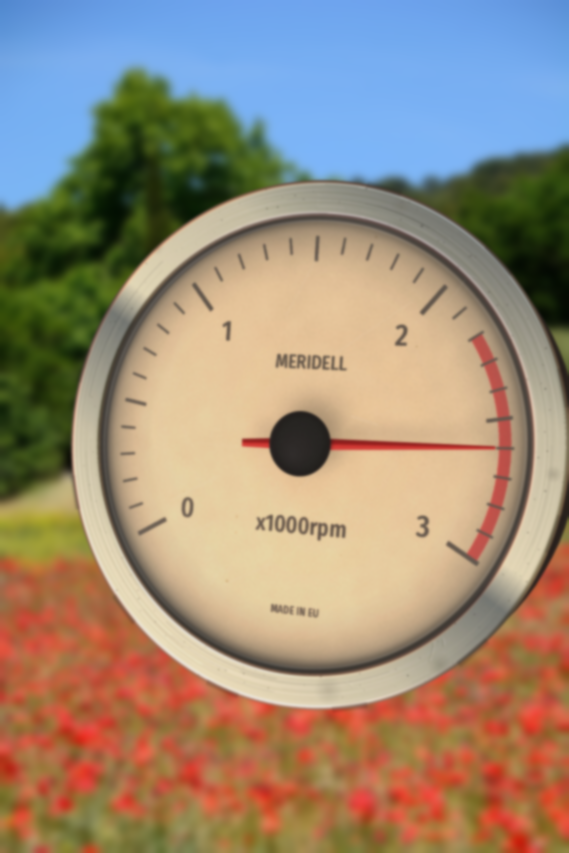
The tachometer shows {"value": 2600, "unit": "rpm"}
